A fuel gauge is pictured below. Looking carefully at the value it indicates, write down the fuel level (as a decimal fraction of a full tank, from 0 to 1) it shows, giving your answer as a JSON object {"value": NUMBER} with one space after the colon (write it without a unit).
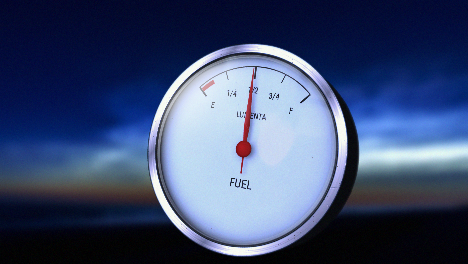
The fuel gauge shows {"value": 0.5}
